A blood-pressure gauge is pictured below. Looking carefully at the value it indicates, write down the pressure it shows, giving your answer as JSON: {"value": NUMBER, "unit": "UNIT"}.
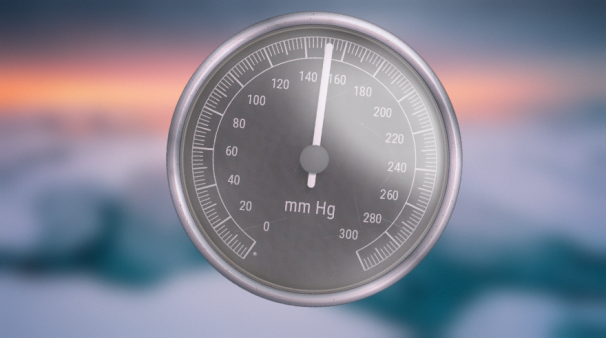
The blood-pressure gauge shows {"value": 152, "unit": "mmHg"}
